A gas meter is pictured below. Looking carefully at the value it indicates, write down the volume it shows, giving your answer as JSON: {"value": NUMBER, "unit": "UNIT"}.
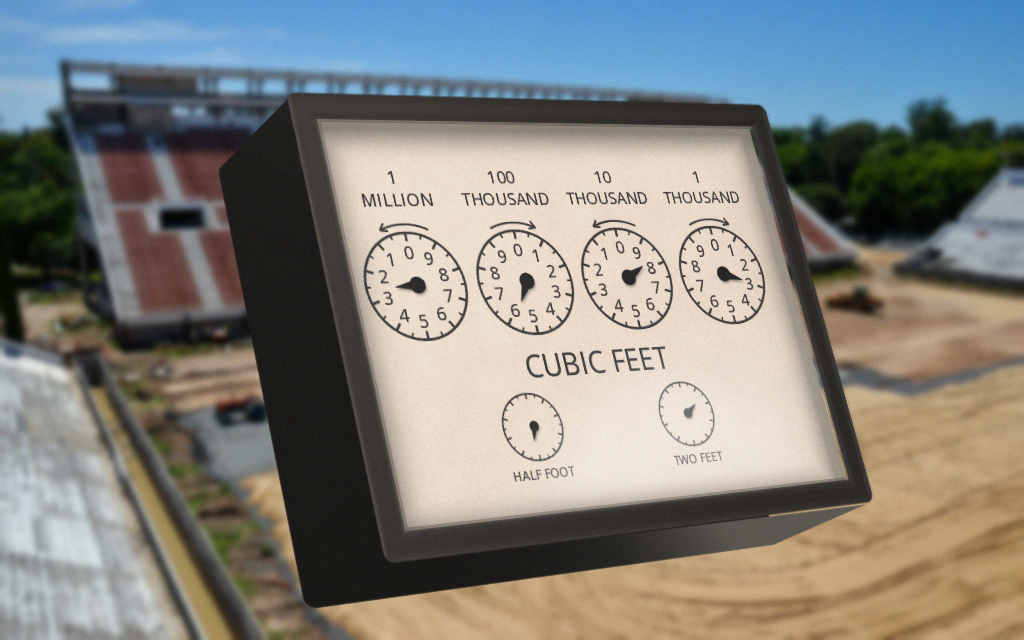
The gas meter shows {"value": 258300, "unit": "ft³"}
